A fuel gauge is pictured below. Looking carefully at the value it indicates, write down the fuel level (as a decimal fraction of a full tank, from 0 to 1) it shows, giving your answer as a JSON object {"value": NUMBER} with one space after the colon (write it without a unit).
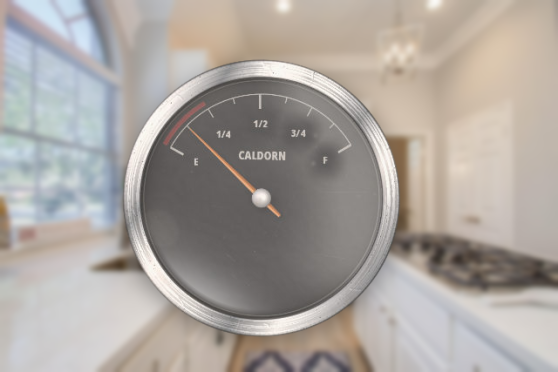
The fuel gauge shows {"value": 0.125}
